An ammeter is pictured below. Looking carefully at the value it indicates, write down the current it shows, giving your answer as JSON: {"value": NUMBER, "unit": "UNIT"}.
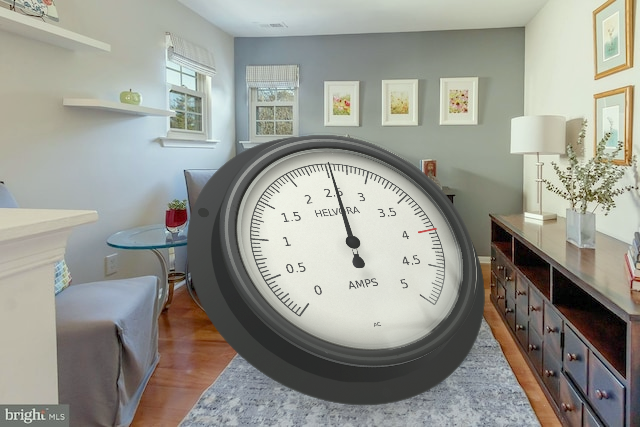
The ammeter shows {"value": 2.5, "unit": "A"}
